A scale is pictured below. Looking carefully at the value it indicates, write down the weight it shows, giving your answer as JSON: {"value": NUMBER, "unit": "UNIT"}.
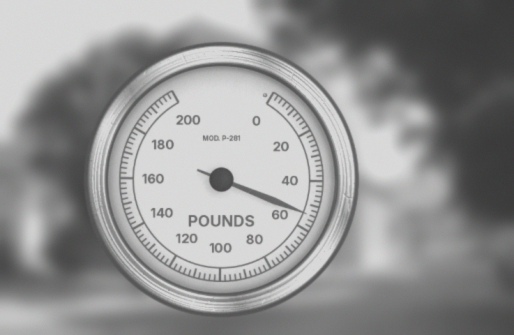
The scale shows {"value": 54, "unit": "lb"}
